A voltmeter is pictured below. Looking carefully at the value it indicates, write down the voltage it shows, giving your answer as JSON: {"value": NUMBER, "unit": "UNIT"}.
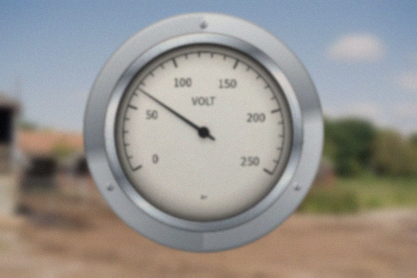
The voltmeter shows {"value": 65, "unit": "V"}
